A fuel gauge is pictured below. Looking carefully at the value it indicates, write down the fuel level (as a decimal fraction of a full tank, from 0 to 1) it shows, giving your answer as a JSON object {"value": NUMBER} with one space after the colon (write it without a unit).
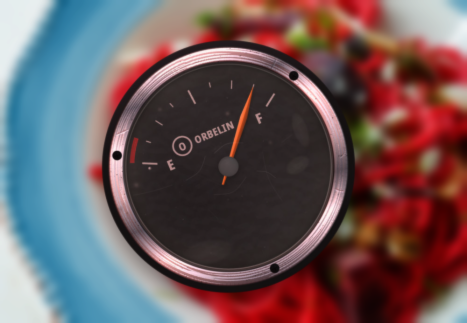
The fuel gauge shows {"value": 0.875}
